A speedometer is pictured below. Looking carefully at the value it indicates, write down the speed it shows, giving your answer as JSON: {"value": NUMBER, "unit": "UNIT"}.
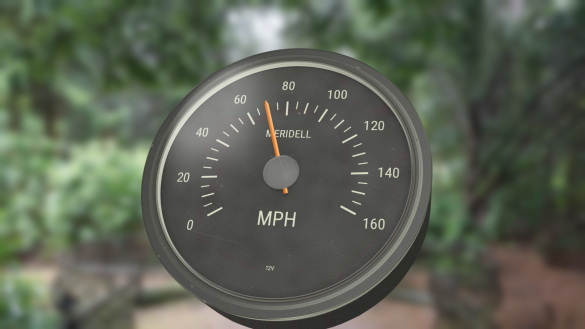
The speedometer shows {"value": 70, "unit": "mph"}
